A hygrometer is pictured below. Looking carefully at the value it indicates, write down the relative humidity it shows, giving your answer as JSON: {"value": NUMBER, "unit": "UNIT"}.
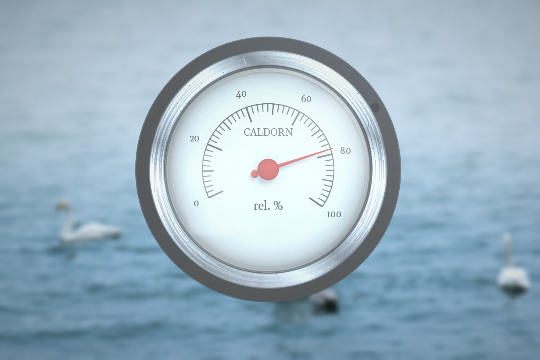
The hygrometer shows {"value": 78, "unit": "%"}
